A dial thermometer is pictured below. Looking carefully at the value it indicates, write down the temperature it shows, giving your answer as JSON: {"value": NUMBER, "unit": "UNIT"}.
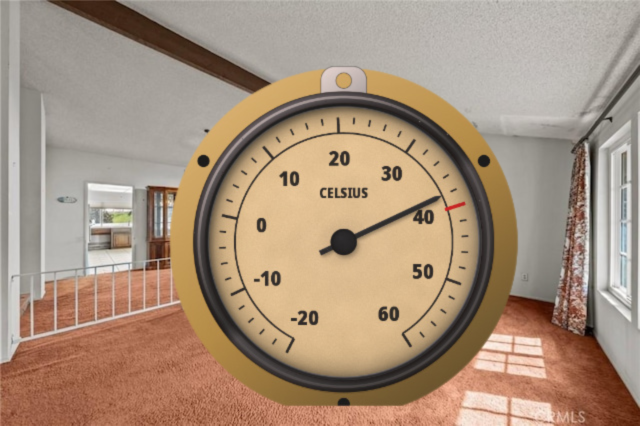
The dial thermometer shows {"value": 38, "unit": "°C"}
